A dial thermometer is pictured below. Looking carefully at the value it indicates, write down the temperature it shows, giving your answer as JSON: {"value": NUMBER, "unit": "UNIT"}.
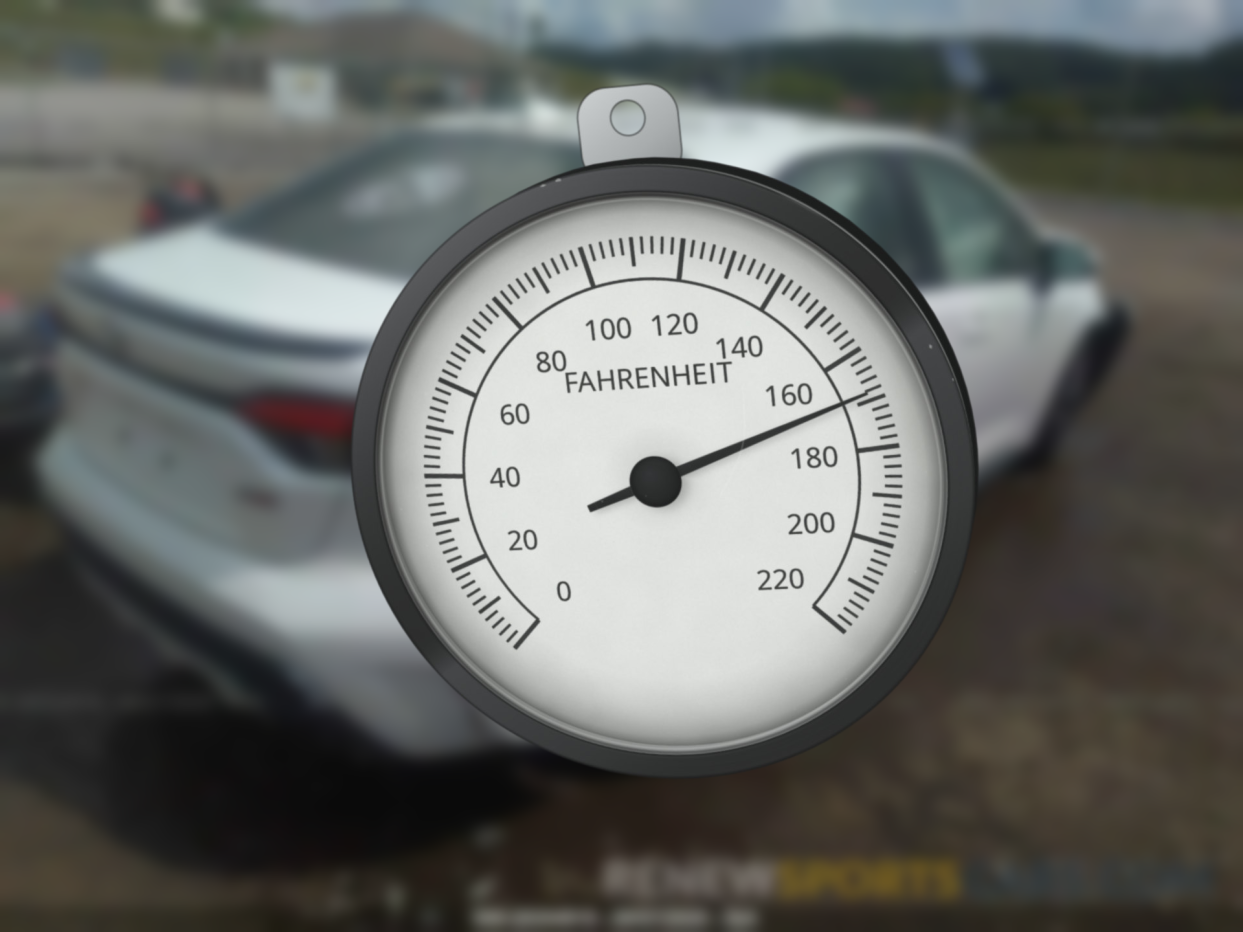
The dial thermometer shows {"value": 168, "unit": "°F"}
